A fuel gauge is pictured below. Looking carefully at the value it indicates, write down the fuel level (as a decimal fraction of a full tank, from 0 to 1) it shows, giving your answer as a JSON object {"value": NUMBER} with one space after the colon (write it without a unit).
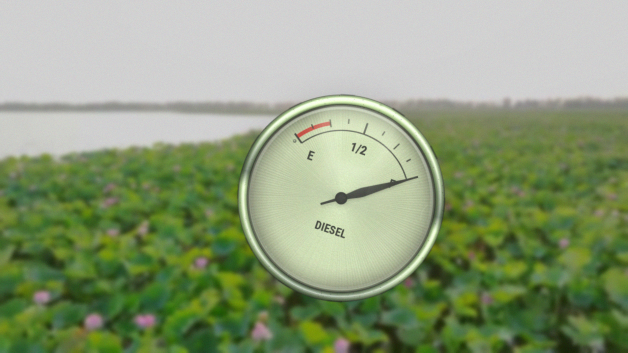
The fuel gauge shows {"value": 1}
